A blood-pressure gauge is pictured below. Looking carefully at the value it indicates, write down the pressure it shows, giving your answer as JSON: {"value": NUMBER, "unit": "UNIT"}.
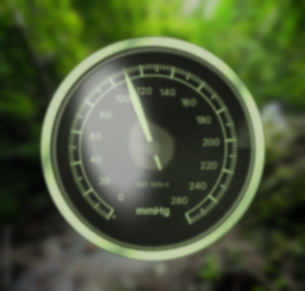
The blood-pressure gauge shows {"value": 110, "unit": "mmHg"}
